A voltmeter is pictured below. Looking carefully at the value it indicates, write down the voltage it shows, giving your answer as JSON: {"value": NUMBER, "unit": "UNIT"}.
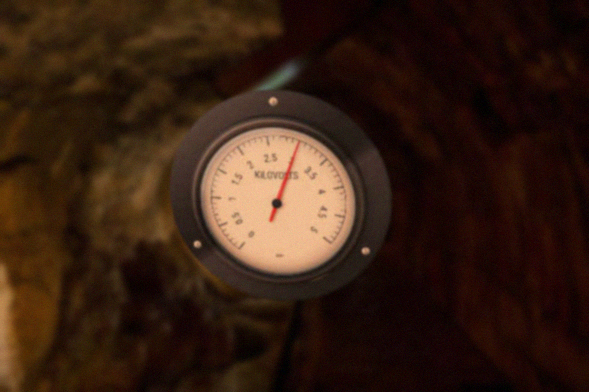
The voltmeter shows {"value": 3, "unit": "kV"}
